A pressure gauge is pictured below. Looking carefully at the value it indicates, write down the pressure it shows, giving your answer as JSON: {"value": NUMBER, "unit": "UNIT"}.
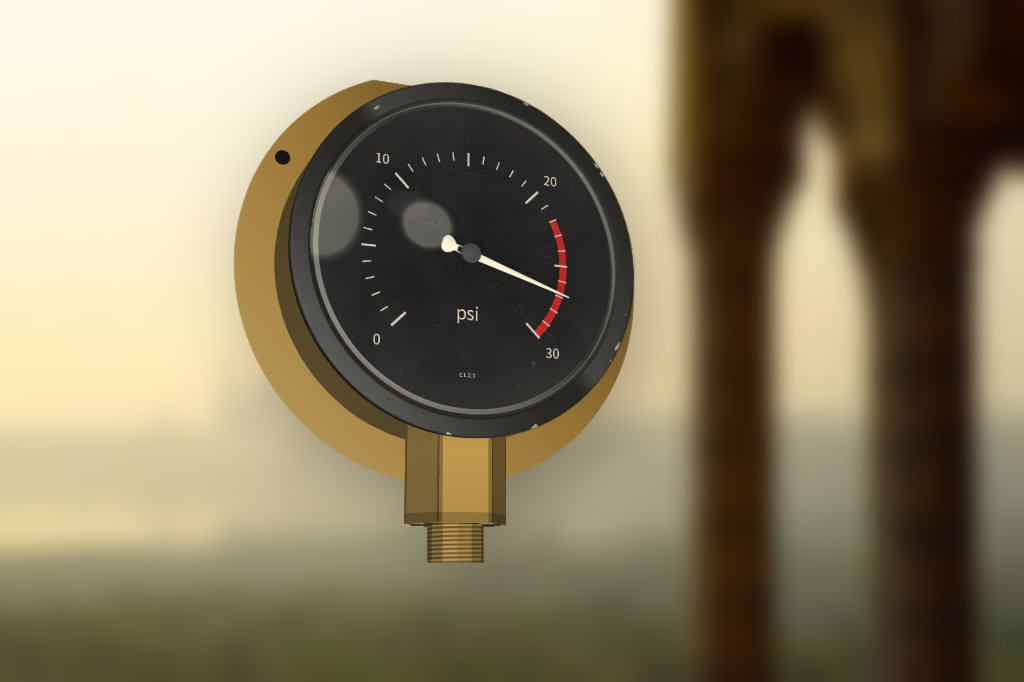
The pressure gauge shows {"value": 27, "unit": "psi"}
